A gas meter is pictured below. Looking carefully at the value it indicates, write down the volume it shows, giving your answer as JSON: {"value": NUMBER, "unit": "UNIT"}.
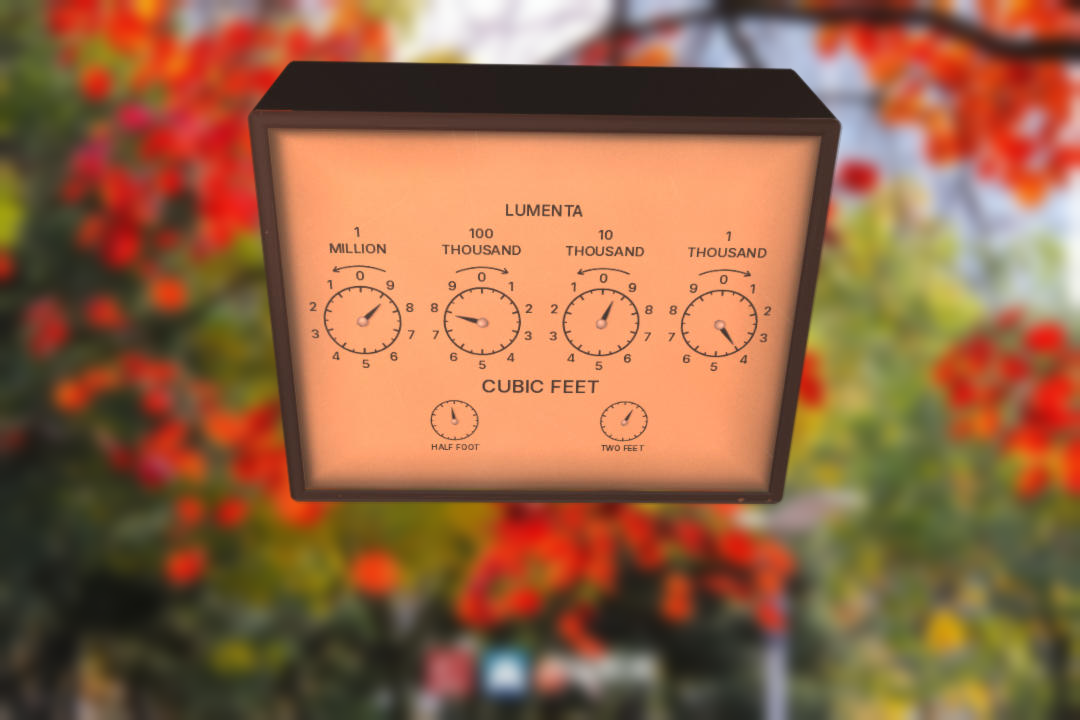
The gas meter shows {"value": 879400, "unit": "ft³"}
